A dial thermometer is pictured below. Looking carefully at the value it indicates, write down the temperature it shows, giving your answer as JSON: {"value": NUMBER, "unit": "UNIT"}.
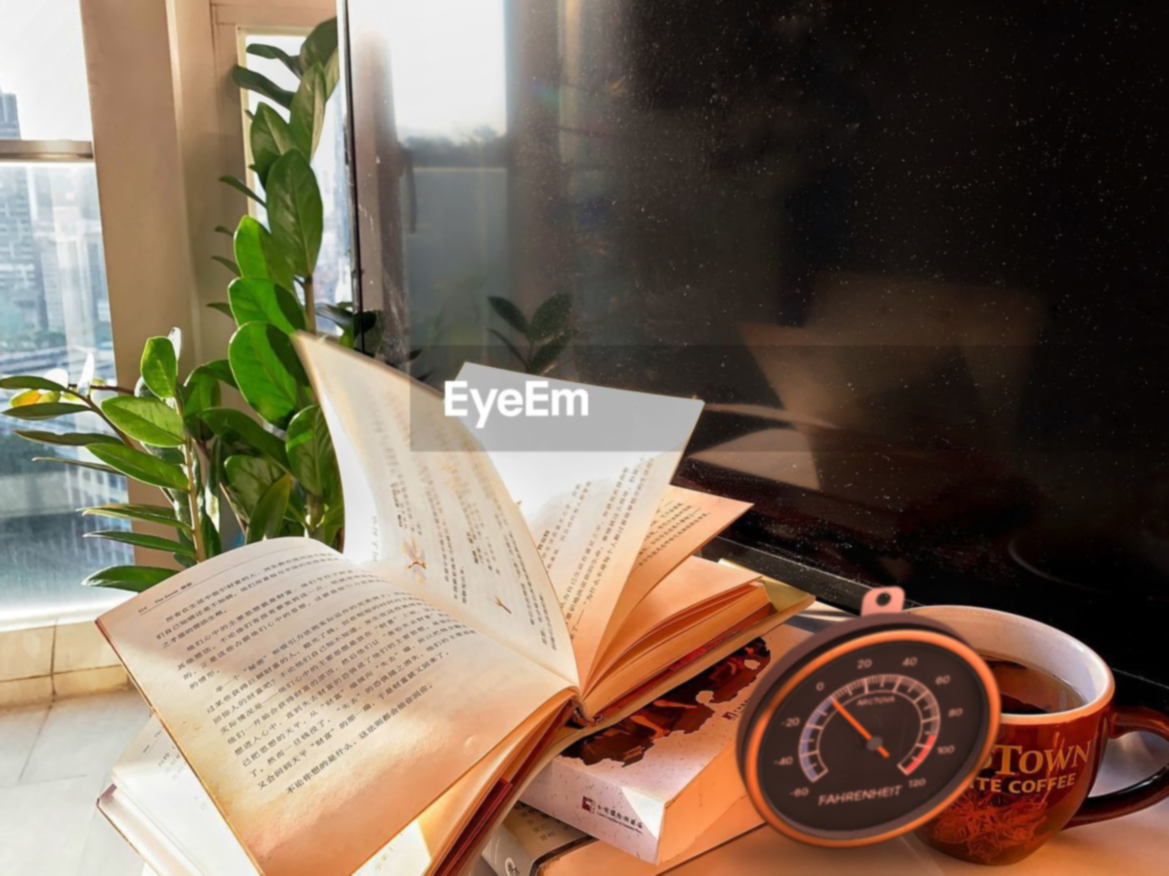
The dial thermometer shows {"value": 0, "unit": "°F"}
